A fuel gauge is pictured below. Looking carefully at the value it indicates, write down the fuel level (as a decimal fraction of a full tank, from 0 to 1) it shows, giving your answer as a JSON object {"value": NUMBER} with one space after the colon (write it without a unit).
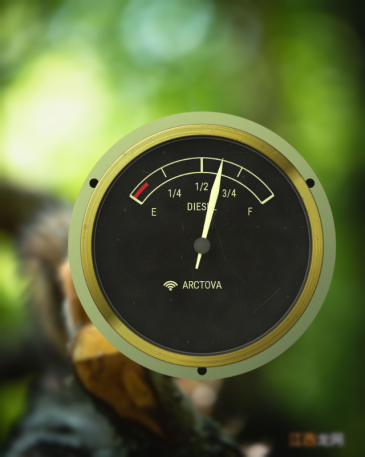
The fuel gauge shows {"value": 0.625}
